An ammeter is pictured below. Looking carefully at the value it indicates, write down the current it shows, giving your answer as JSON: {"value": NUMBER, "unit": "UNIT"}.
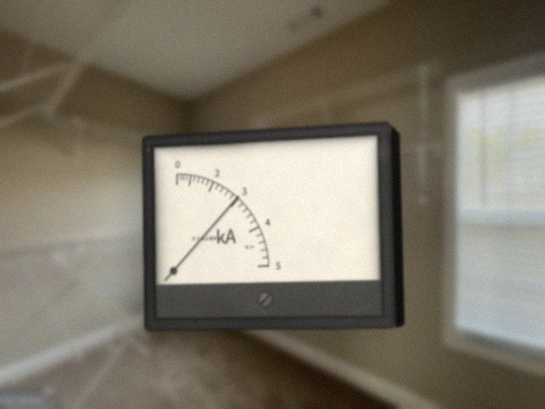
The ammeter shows {"value": 3, "unit": "kA"}
